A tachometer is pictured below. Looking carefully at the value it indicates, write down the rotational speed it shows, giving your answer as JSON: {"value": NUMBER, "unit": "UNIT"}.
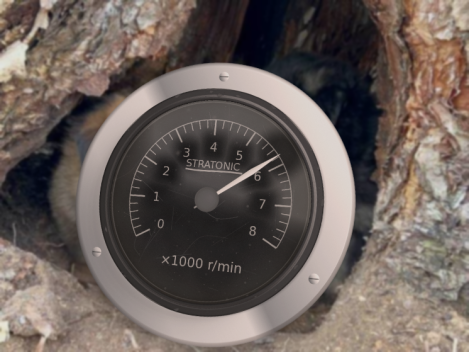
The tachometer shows {"value": 5800, "unit": "rpm"}
